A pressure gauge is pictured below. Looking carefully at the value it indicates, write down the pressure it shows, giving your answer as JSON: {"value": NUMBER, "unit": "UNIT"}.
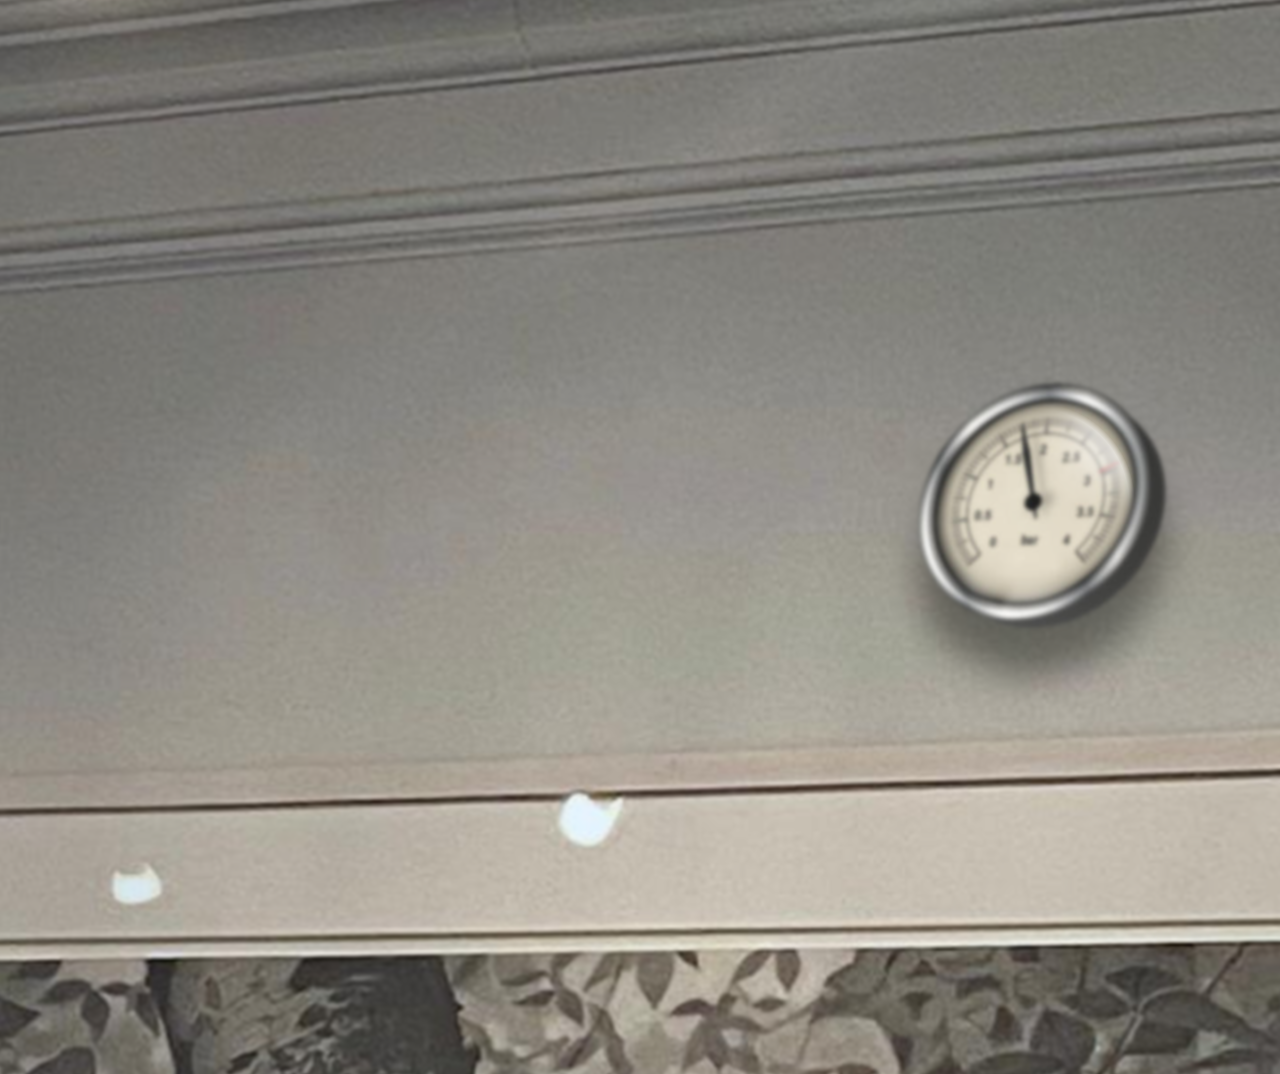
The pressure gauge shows {"value": 1.75, "unit": "bar"}
